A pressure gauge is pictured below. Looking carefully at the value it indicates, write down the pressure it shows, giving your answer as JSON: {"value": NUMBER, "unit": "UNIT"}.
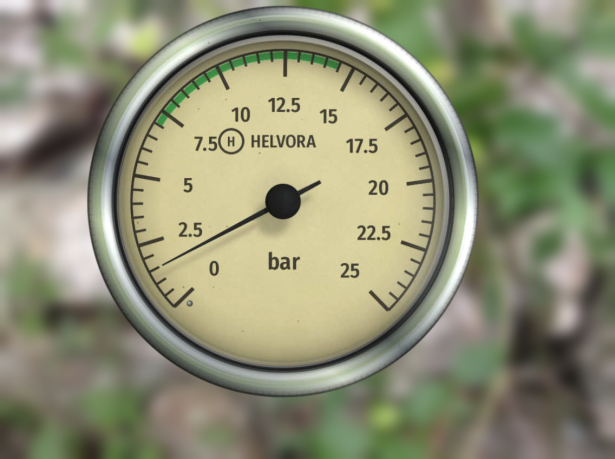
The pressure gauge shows {"value": 1.5, "unit": "bar"}
